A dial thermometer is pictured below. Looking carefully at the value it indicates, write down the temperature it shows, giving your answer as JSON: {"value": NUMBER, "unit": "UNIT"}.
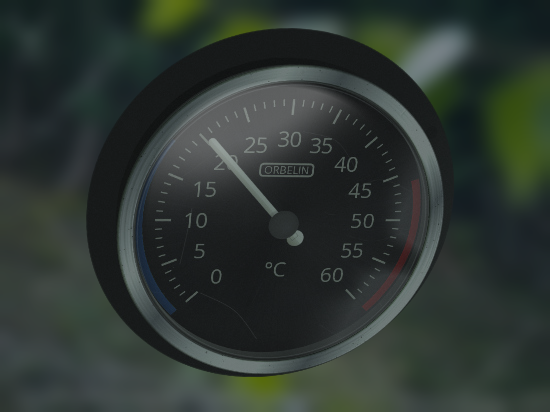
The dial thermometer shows {"value": 20.5, "unit": "°C"}
